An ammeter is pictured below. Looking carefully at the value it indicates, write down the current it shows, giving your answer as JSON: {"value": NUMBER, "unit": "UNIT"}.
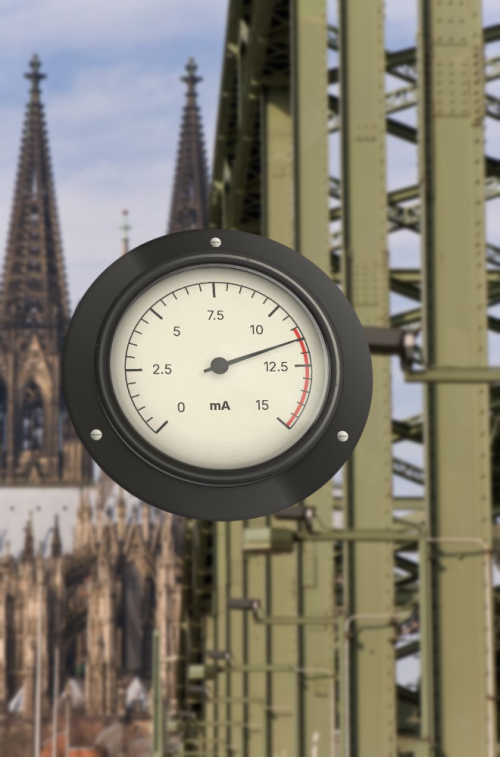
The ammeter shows {"value": 11.5, "unit": "mA"}
